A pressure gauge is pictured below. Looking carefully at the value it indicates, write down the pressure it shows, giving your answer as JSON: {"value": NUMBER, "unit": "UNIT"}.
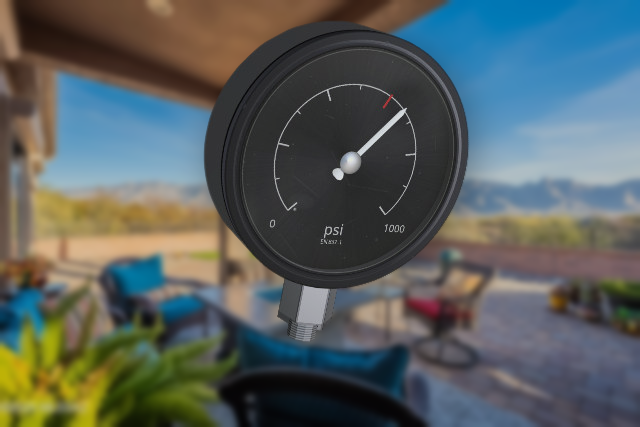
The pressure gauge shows {"value": 650, "unit": "psi"}
